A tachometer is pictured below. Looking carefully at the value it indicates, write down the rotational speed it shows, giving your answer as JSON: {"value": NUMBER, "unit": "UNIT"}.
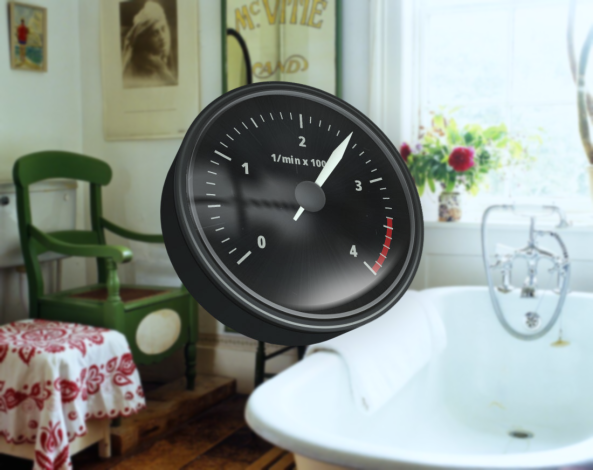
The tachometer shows {"value": 2500, "unit": "rpm"}
